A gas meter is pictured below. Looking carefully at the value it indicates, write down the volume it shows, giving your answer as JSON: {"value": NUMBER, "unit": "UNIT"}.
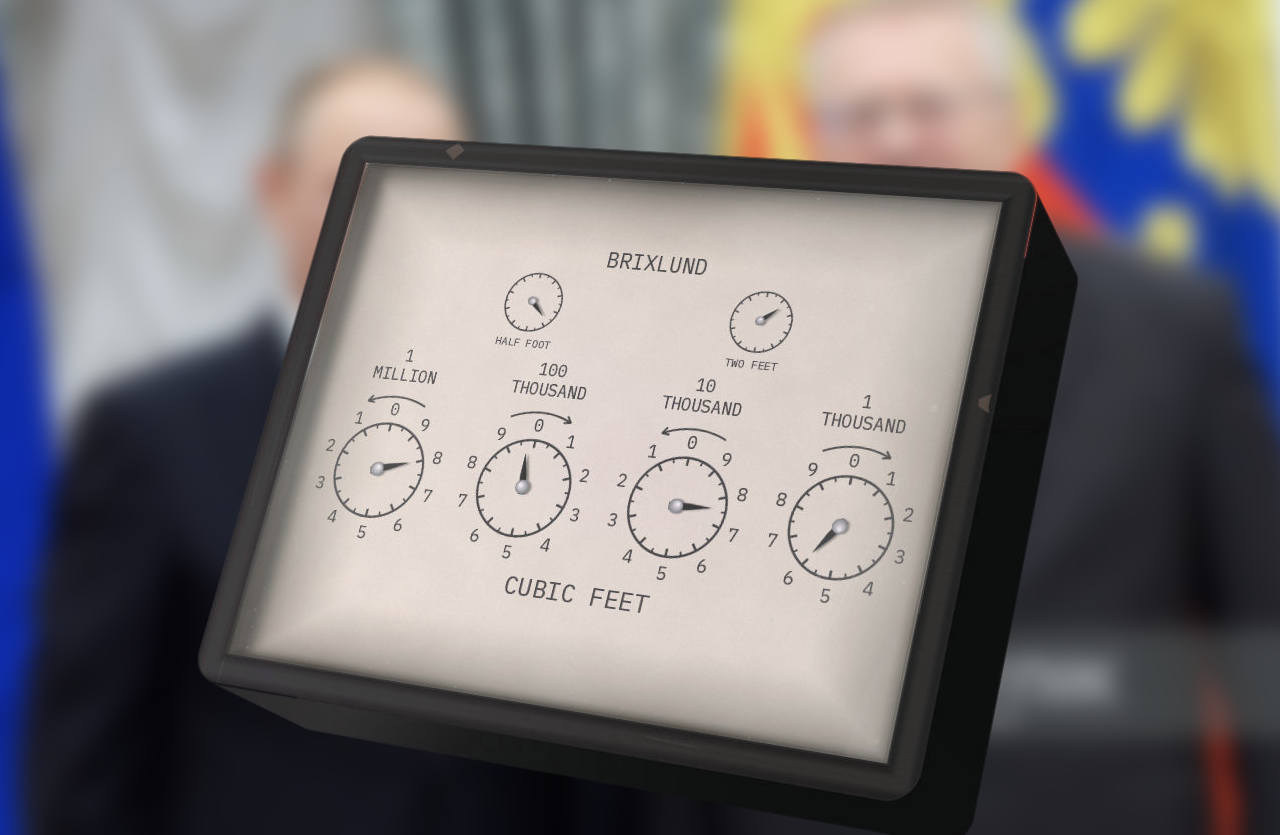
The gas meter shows {"value": 797600, "unit": "ft³"}
